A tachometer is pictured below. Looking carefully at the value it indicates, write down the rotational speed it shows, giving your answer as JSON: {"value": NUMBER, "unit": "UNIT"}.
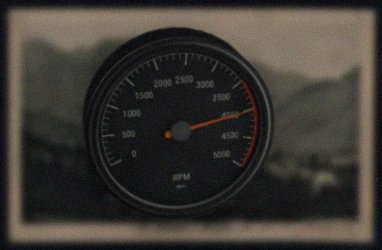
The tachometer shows {"value": 4000, "unit": "rpm"}
